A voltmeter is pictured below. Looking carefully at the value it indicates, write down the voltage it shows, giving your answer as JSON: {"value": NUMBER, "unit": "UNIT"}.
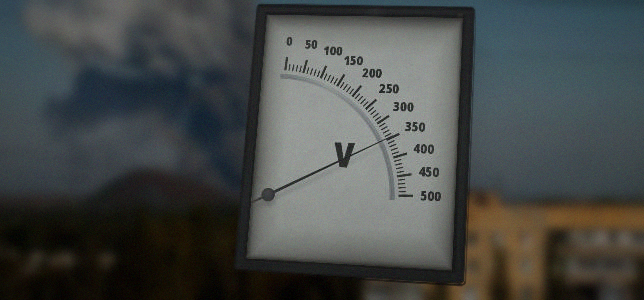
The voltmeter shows {"value": 350, "unit": "V"}
